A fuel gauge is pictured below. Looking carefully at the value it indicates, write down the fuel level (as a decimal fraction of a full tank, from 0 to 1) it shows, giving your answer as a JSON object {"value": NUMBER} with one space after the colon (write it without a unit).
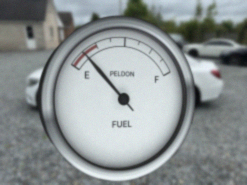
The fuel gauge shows {"value": 0.125}
